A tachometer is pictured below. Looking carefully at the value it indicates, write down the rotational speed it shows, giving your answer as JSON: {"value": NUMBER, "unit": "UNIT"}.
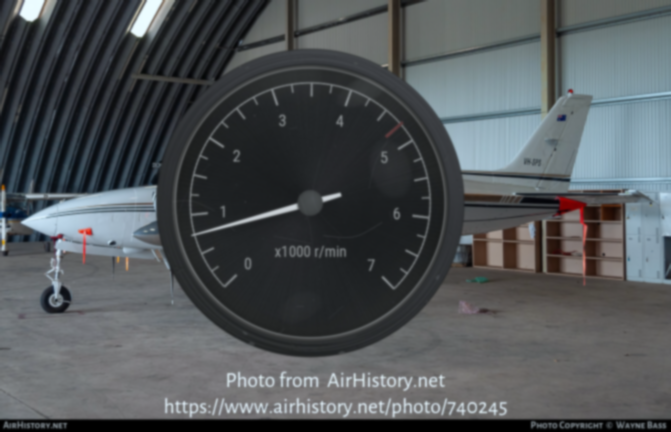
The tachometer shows {"value": 750, "unit": "rpm"}
